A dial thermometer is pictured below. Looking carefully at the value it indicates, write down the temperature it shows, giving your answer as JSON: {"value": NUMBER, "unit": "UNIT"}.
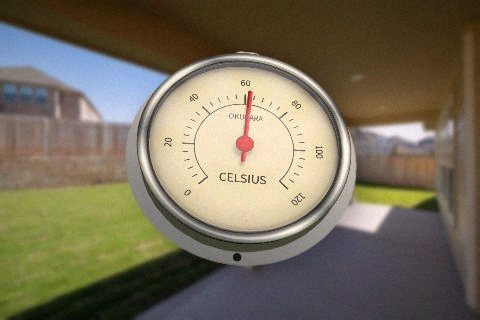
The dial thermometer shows {"value": 62, "unit": "°C"}
